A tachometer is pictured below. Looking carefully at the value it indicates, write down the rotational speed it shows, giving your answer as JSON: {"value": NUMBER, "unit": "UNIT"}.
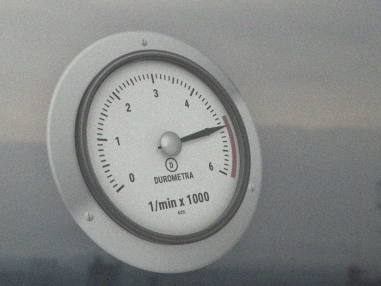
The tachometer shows {"value": 5000, "unit": "rpm"}
